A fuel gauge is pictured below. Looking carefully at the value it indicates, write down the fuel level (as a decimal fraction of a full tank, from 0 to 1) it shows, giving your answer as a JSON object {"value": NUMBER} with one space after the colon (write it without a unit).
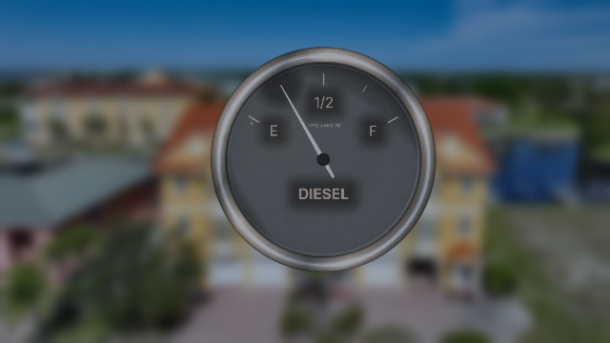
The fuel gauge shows {"value": 0.25}
